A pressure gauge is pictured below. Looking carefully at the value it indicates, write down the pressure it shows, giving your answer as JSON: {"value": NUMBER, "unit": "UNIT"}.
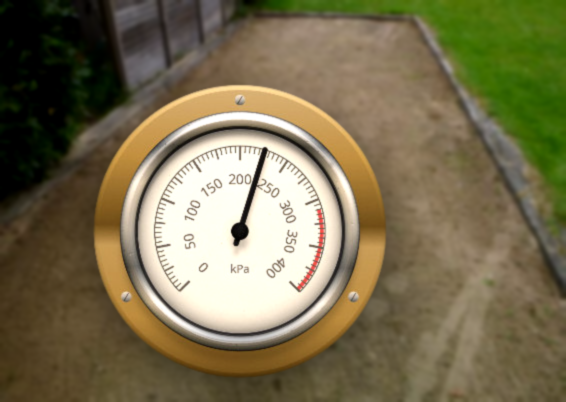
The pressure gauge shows {"value": 225, "unit": "kPa"}
